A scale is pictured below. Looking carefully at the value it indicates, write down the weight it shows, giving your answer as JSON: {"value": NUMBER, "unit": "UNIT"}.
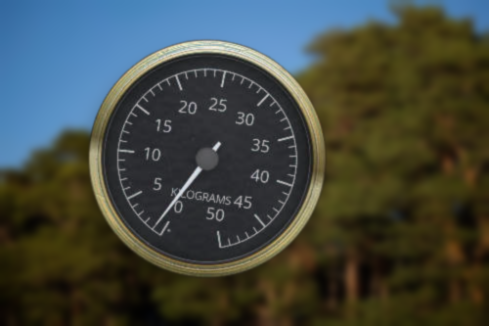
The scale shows {"value": 1, "unit": "kg"}
